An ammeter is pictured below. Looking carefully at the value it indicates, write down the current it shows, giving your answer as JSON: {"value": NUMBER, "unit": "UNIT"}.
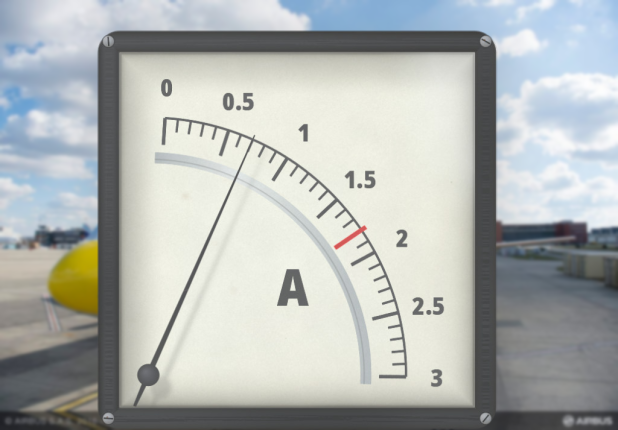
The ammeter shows {"value": 0.7, "unit": "A"}
